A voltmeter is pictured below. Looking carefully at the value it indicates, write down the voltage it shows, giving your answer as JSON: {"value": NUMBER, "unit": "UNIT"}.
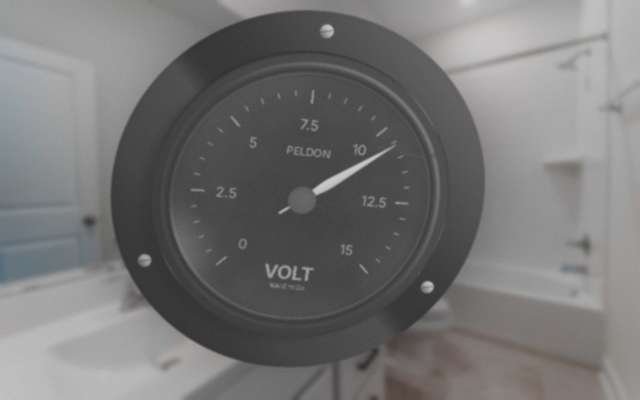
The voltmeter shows {"value": 10.5, "unit": "V"}
